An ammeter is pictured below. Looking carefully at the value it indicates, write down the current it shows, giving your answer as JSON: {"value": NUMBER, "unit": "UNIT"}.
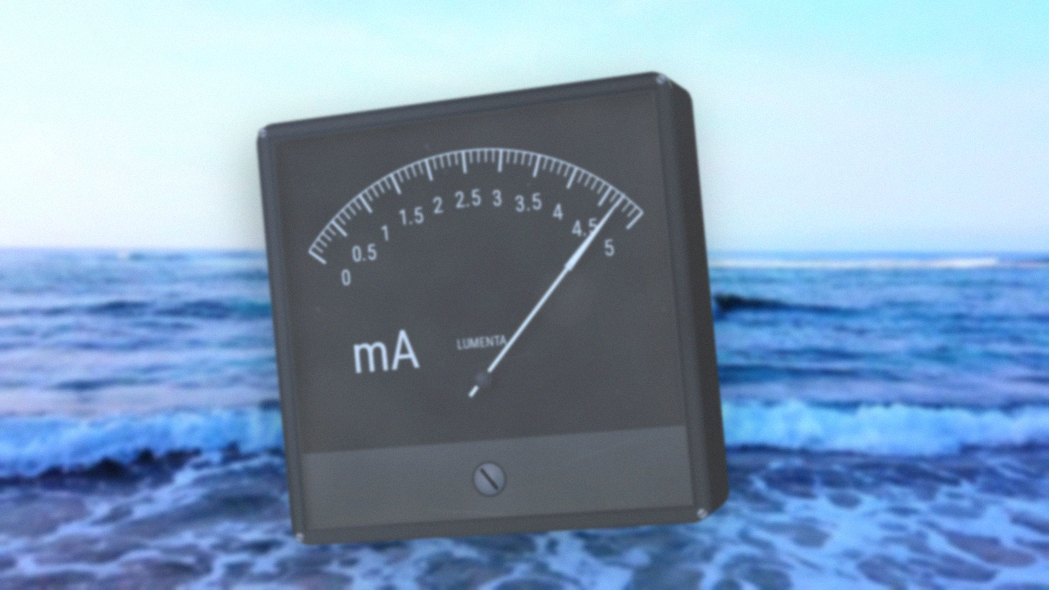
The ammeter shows {"value": 4.7, "unit": "mA"}
